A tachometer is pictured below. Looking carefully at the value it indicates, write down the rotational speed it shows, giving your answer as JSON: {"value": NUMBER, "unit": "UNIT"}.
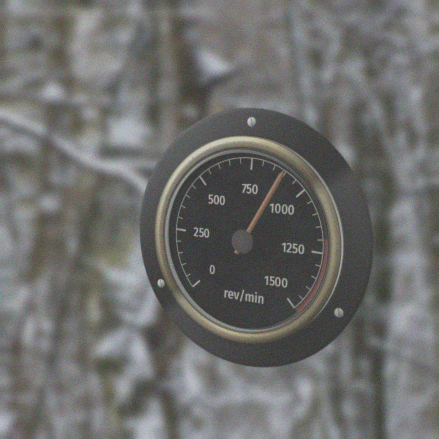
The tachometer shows {"value": 900, "unit": "rpm"}
